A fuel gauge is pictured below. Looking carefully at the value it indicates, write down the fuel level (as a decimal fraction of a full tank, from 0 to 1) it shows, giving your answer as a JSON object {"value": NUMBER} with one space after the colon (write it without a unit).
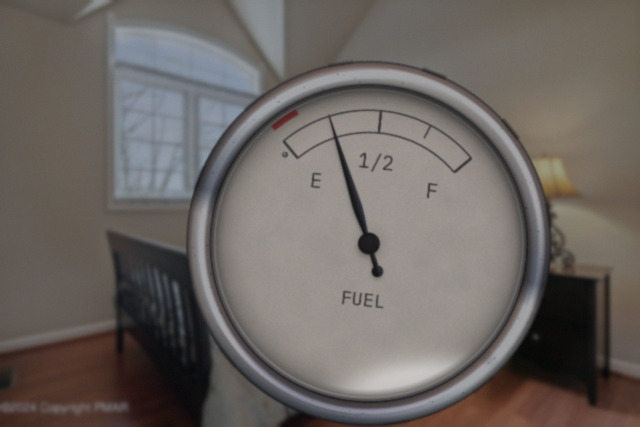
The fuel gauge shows {"value": 0.25}
